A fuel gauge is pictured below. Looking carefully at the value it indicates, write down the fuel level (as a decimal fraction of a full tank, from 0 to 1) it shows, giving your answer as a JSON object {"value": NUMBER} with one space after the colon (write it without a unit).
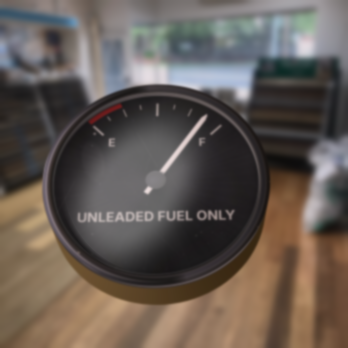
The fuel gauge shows {"value": 0.875}
